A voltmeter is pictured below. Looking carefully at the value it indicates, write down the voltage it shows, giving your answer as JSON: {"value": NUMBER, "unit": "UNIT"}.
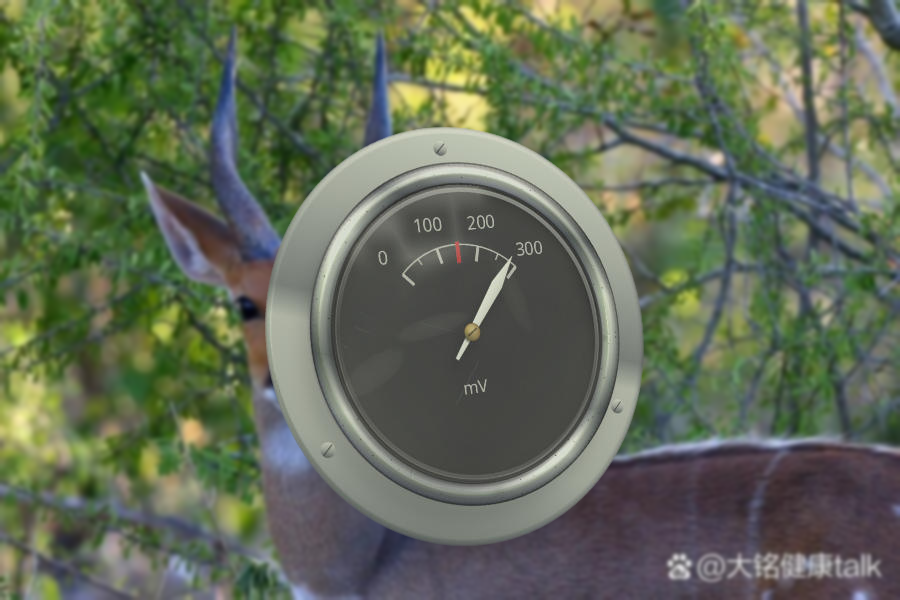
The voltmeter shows {"value": 275, "unit": "mV"}
